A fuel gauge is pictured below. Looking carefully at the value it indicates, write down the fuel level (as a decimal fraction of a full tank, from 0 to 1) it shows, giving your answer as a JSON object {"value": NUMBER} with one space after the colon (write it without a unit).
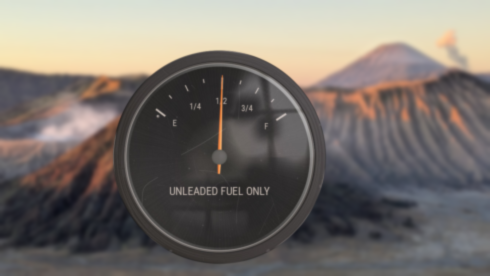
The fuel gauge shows {"value": 0.5}
